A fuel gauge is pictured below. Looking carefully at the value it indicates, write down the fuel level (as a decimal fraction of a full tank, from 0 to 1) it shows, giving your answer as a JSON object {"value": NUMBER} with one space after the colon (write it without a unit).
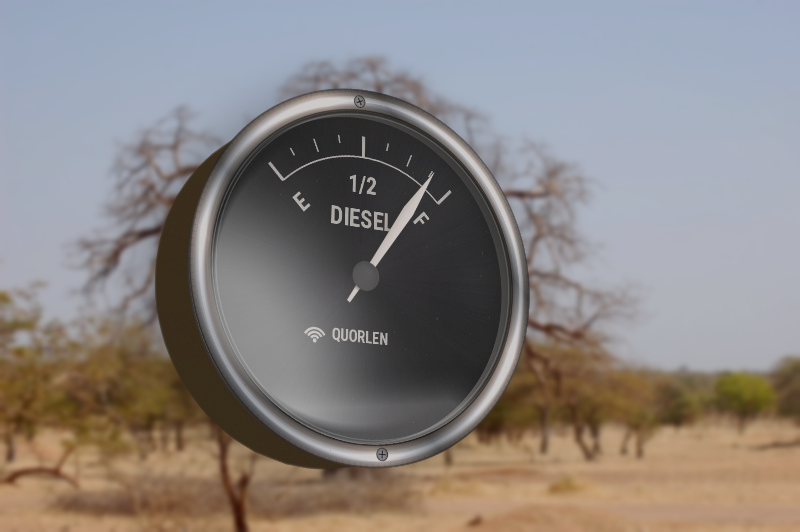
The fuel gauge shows {"value": 0.875}
